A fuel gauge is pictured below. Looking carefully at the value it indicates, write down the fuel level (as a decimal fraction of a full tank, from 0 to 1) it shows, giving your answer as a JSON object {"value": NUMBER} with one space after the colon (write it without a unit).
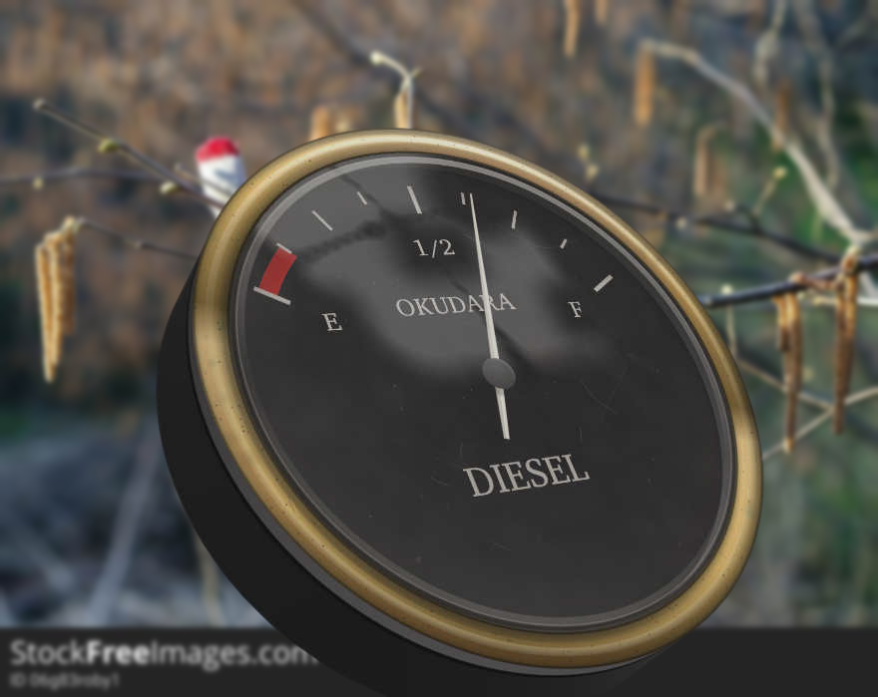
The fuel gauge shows {"value": 0.625}
